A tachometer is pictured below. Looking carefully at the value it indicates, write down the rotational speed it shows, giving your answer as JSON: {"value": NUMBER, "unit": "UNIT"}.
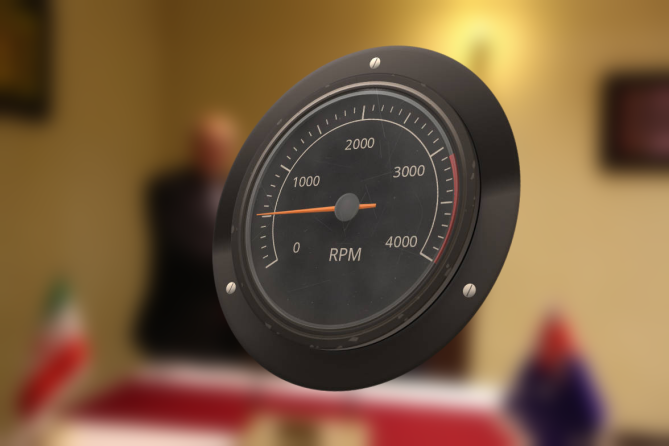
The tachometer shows {"value": 500, "unit": "rpm"}
